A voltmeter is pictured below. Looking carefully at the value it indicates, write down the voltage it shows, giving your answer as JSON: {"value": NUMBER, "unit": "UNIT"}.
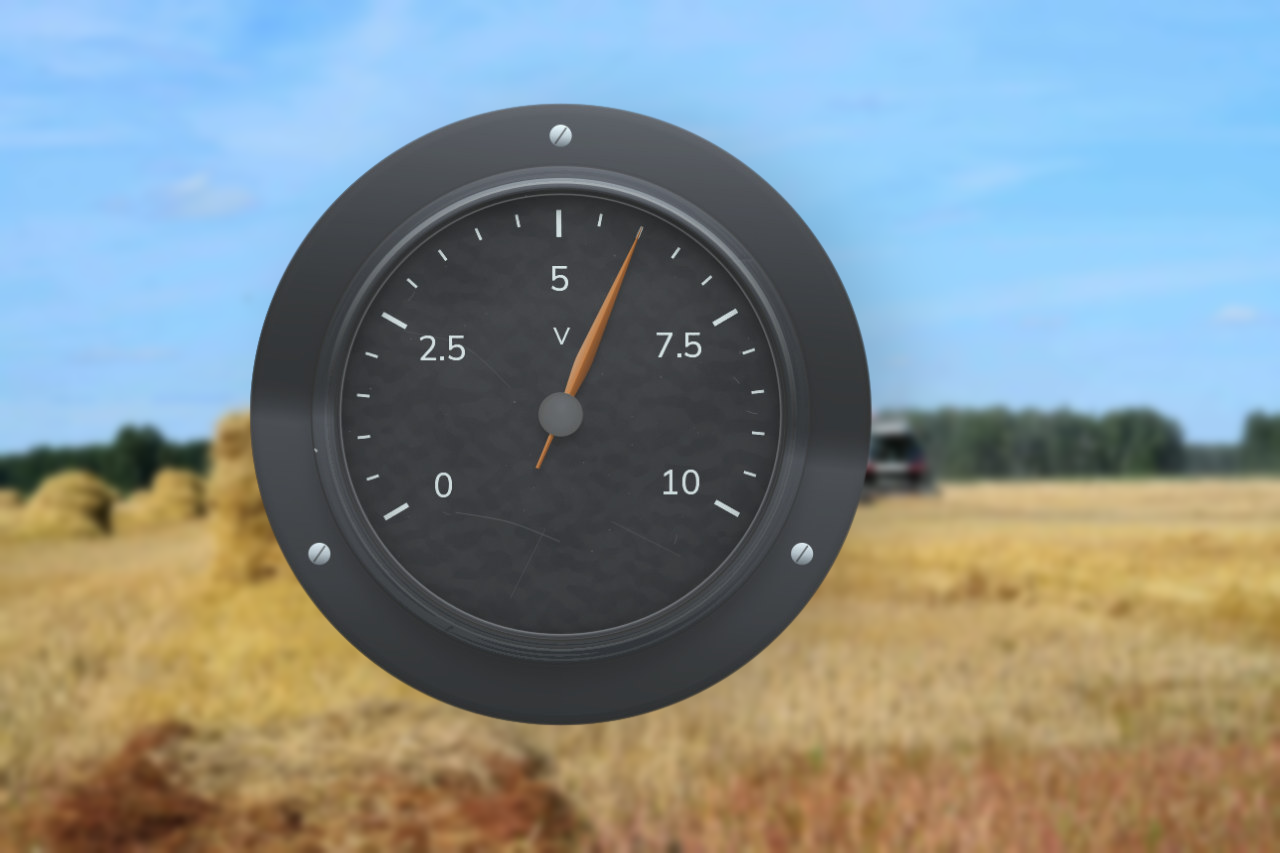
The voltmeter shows {"value": 6, "unit": "V"}
